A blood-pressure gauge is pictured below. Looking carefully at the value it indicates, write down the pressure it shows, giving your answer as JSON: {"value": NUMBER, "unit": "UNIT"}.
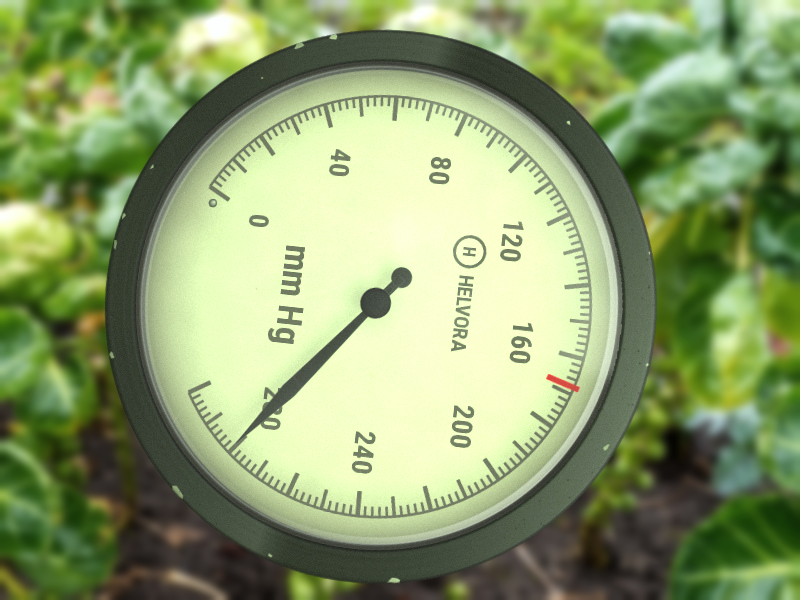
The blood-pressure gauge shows {"value": 280, "unit": "mmHg"}
